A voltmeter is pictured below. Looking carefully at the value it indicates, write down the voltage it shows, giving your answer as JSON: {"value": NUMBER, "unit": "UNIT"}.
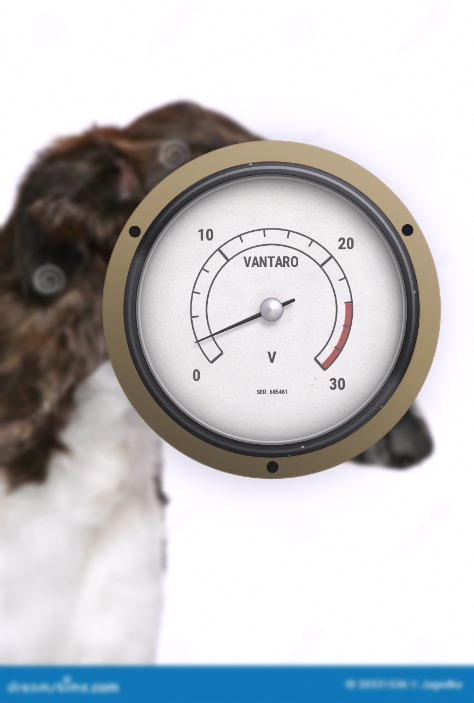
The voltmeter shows {"value": 2, "unit": "V"}
